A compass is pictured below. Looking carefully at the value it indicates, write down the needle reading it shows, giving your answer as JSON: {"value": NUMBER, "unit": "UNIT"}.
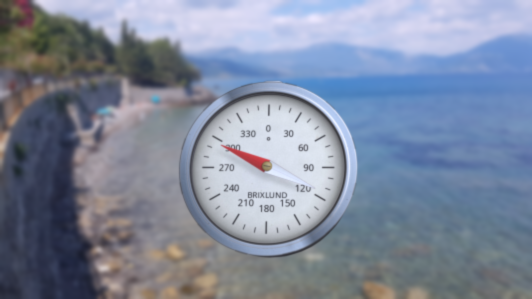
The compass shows {"value": 295, "unit": "°"}
